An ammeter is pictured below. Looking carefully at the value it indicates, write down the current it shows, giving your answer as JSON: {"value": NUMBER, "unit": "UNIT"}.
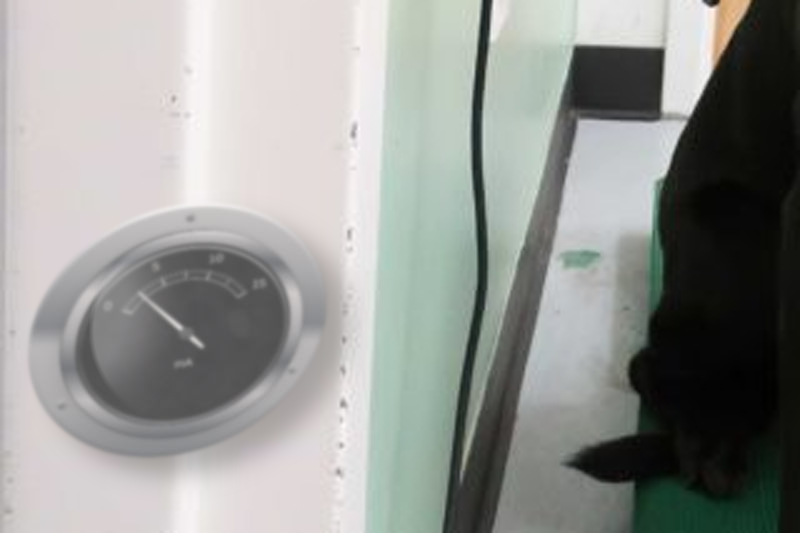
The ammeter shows {"value": 2.5, "unit": "mA"}
